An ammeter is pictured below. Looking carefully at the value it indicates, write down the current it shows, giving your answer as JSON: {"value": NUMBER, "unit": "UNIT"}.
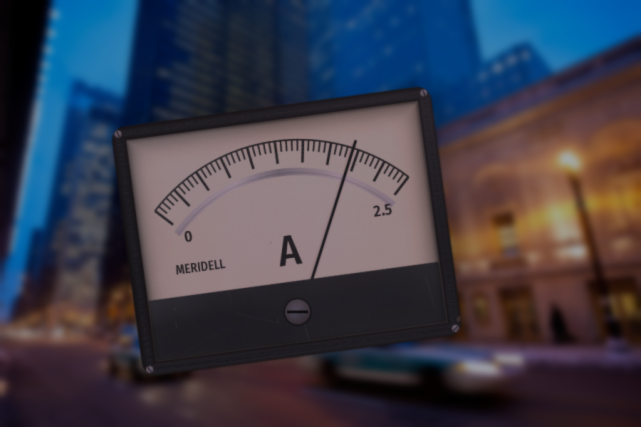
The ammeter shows {"value": 1.95, "unit": "A"}
